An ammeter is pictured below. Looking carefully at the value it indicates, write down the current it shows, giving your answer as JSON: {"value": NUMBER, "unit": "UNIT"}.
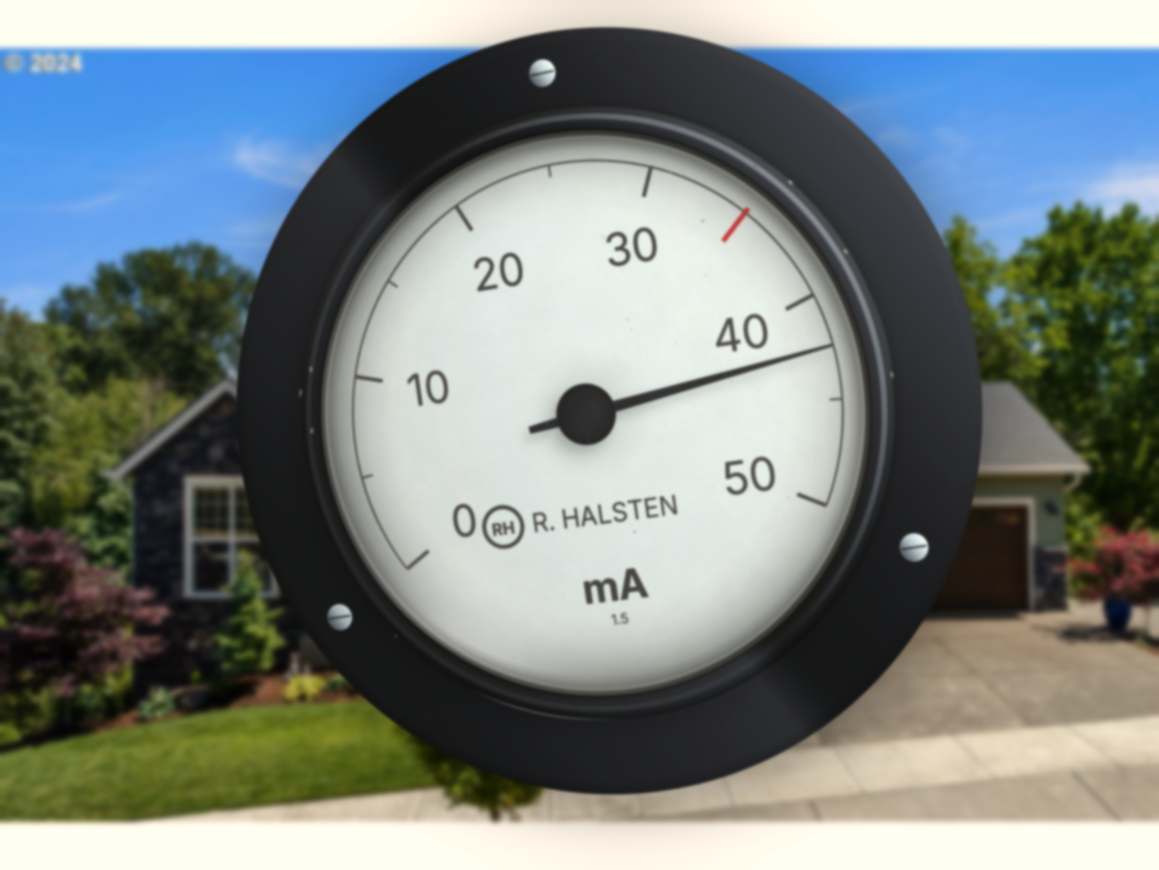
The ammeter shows {"value": 42.5, "unit": "mA"}
